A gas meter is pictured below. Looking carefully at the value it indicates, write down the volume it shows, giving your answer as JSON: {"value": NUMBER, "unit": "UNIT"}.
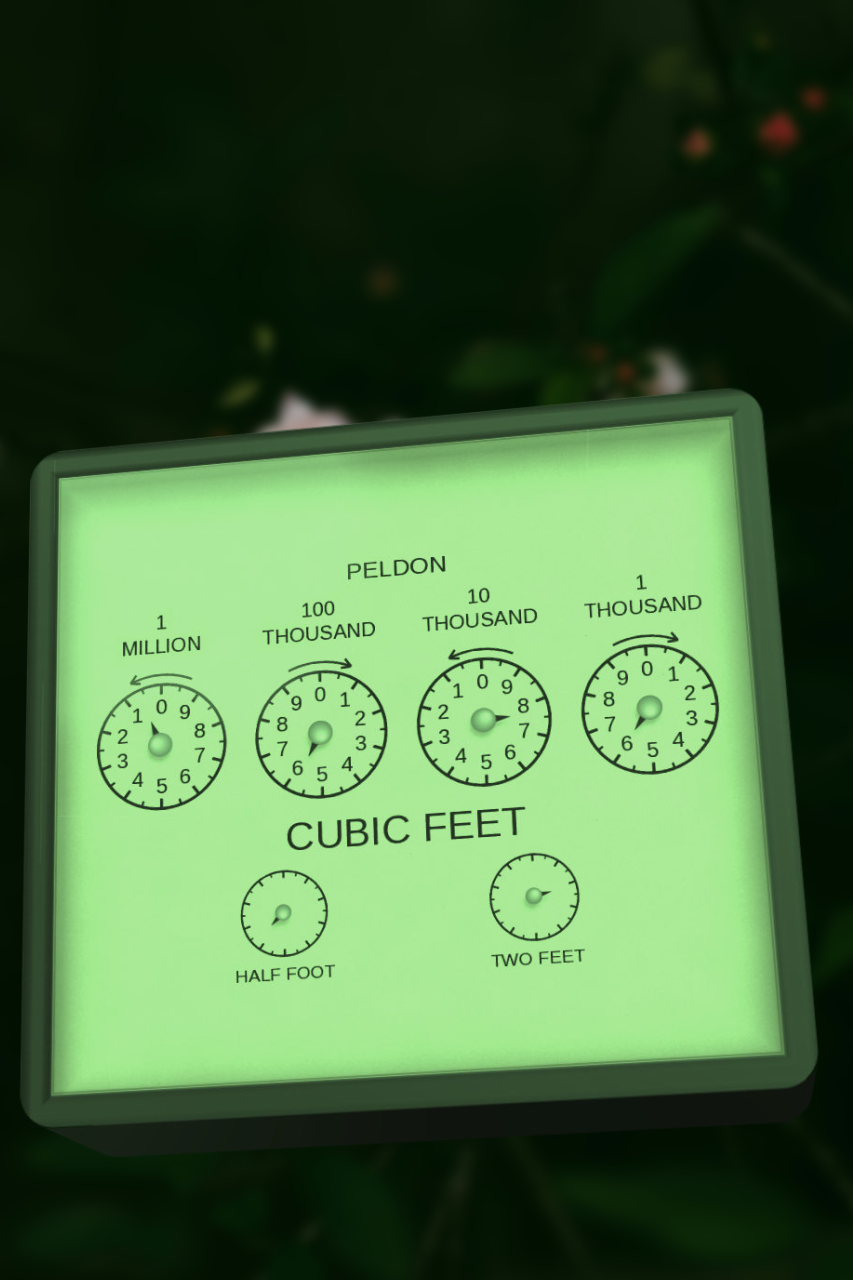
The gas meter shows {"value": 57600, "unit": "ft³"}
